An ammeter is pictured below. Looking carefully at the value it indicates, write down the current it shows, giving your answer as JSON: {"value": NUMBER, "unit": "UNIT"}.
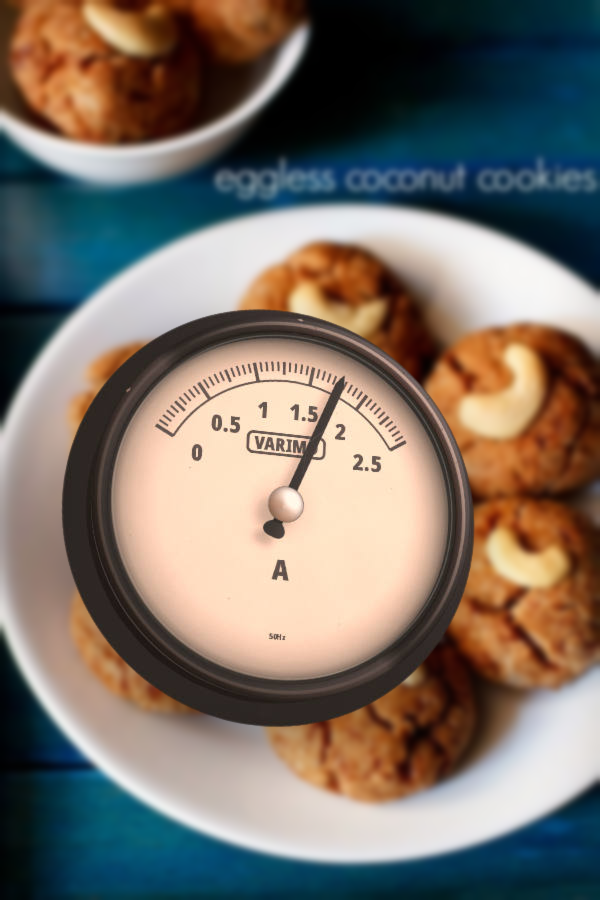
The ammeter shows {"value": 1.75, "unit": "A"}
